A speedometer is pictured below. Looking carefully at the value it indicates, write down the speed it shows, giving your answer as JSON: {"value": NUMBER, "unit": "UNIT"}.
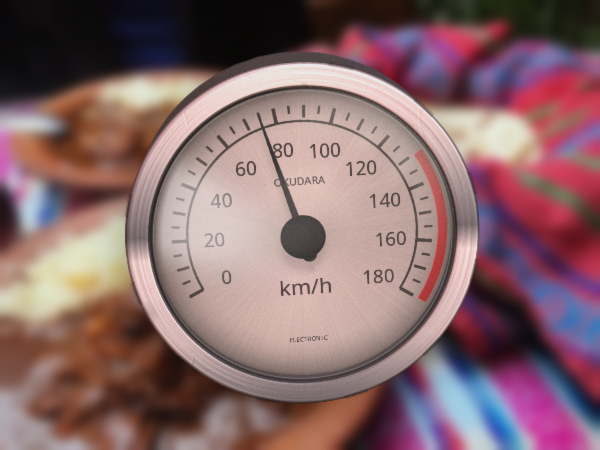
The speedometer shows {"value": 75, "unit": "km/h"}
